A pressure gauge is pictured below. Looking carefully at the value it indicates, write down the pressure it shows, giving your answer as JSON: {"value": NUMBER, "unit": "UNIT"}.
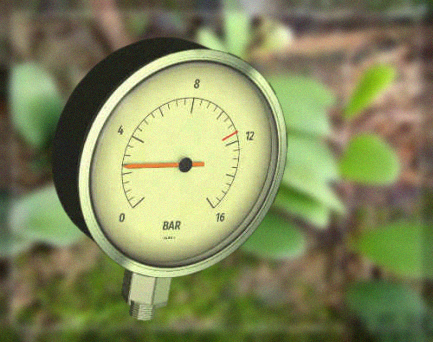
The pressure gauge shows {"value": 2.5, "unit": "bar"}
